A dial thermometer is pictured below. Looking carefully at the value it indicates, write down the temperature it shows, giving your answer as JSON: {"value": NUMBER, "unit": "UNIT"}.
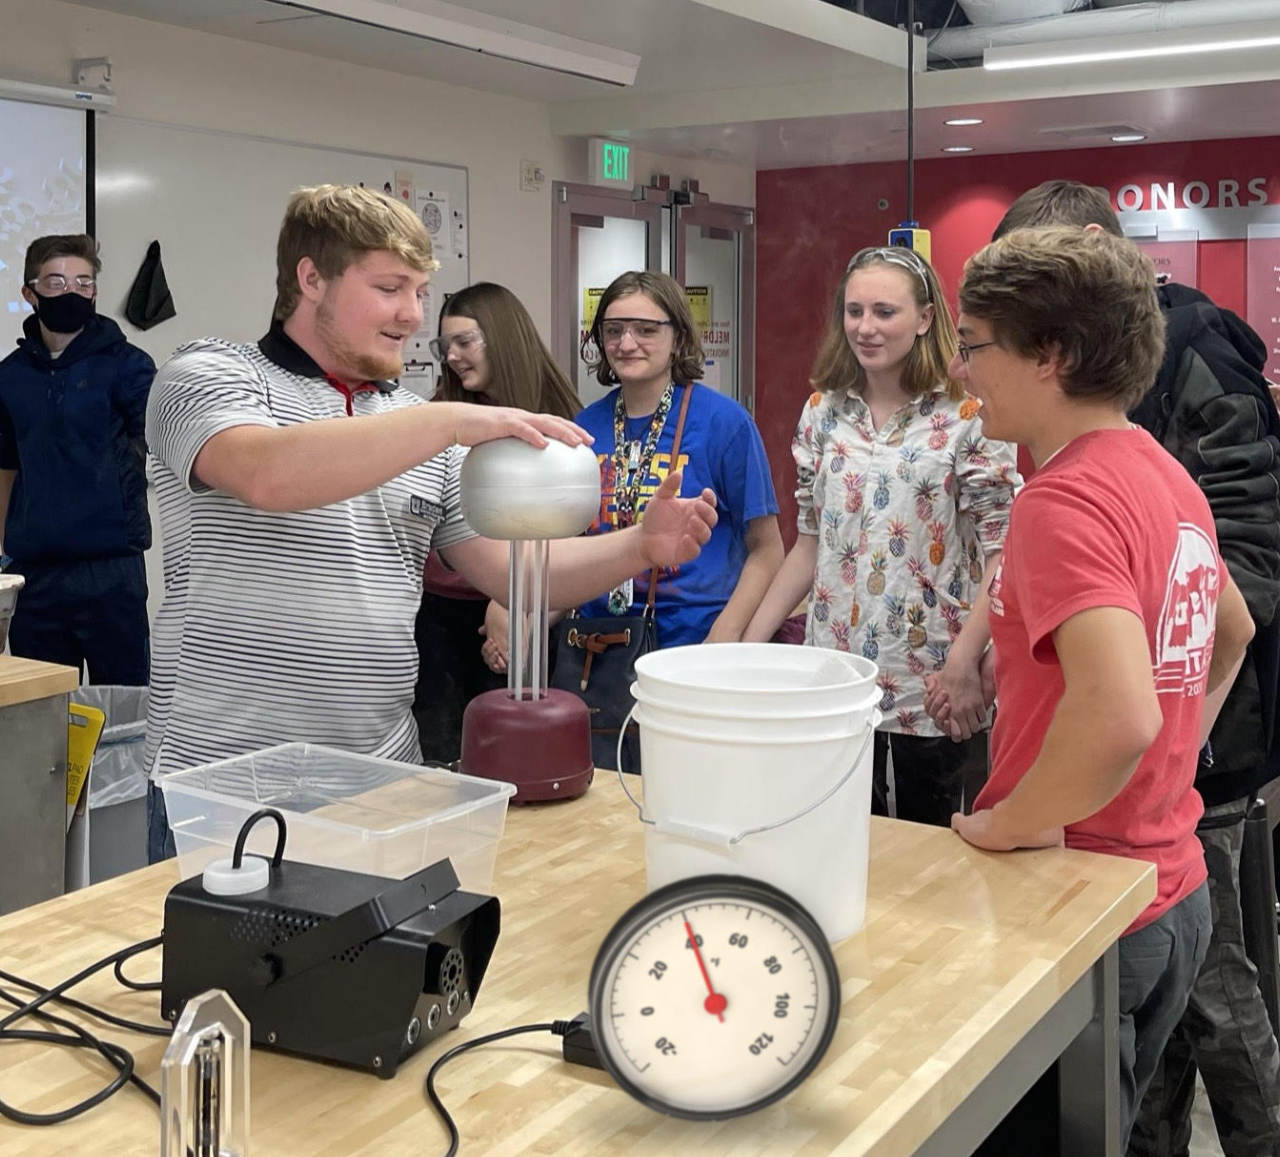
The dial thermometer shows {"value": 40, "unit": "°F"}
